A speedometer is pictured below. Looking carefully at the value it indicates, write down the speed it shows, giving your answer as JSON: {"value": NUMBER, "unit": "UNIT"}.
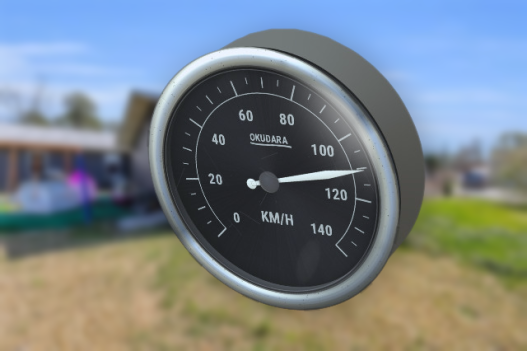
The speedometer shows {"value": 110, "unit": "km/h"}
